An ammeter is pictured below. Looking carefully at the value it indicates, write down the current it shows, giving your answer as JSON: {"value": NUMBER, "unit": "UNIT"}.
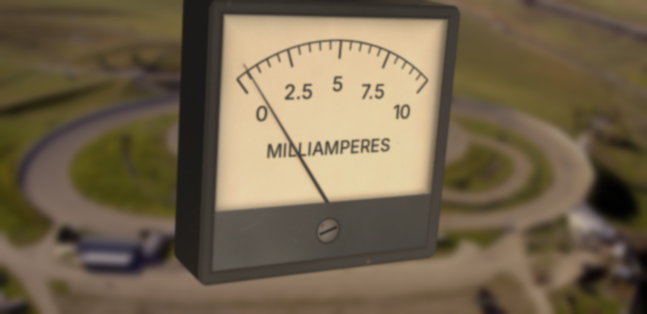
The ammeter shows {"value": 0.5, "unit": "mA"}
